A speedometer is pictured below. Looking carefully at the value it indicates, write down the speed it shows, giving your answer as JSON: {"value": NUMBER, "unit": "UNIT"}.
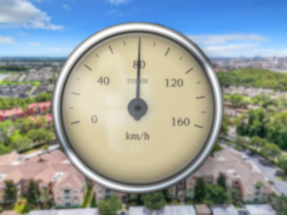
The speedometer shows {"value": 80, "unit": "km/h"}
